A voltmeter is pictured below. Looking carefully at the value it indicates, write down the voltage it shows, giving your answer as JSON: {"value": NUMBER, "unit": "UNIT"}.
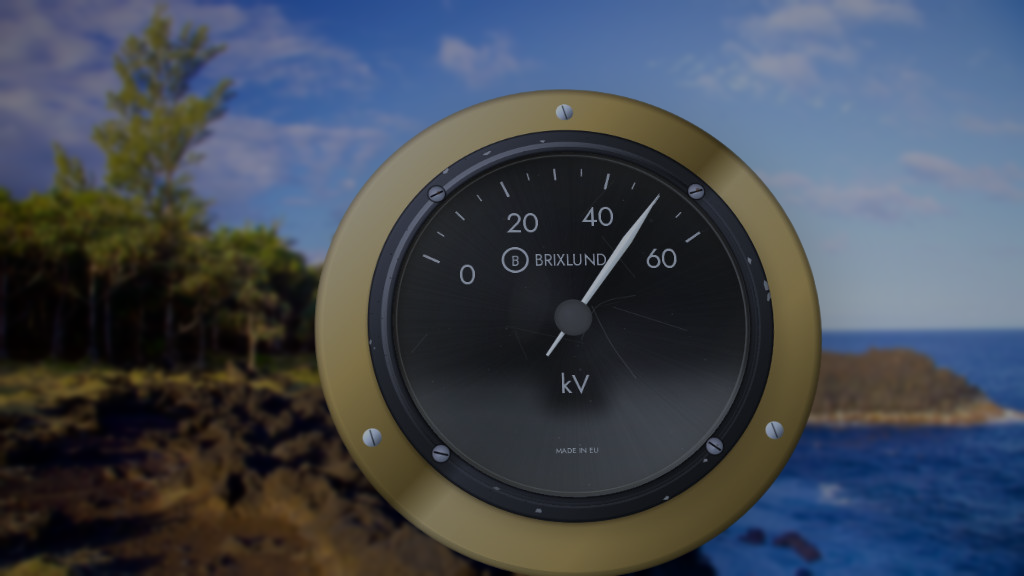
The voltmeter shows {"value": 50, "unit": "kV"}
